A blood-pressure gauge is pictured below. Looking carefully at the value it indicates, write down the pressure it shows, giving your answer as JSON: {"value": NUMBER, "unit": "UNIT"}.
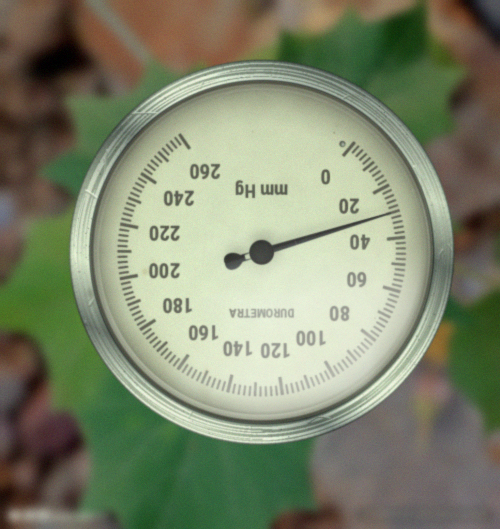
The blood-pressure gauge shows {"value": 30, "unit": "mmHg"}
